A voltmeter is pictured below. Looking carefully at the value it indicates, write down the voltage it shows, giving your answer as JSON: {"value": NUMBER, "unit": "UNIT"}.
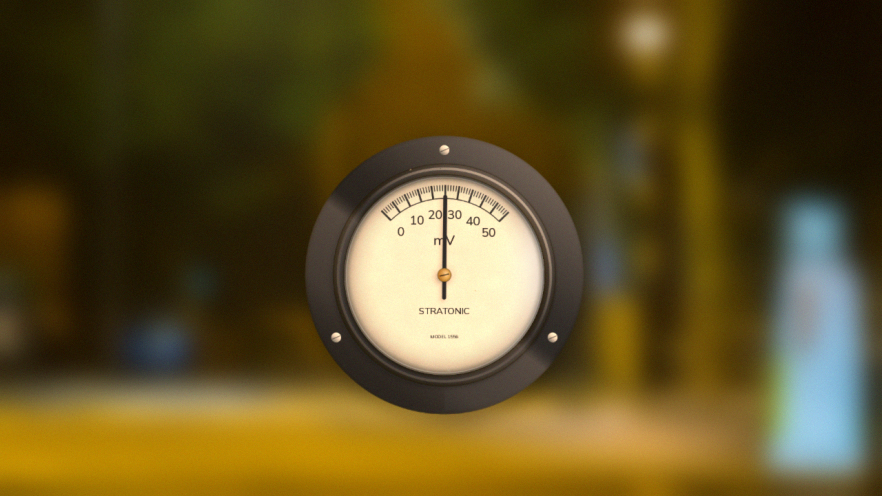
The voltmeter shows {"value": 25, "unit": "mV"}
